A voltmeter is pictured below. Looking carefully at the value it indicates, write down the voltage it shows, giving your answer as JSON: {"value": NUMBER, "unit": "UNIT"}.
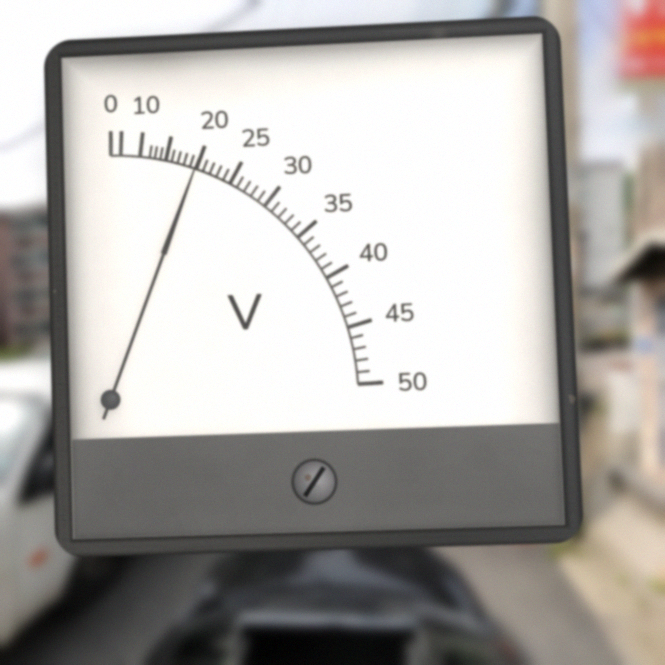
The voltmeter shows {"value": 20, "unit": "V"}
